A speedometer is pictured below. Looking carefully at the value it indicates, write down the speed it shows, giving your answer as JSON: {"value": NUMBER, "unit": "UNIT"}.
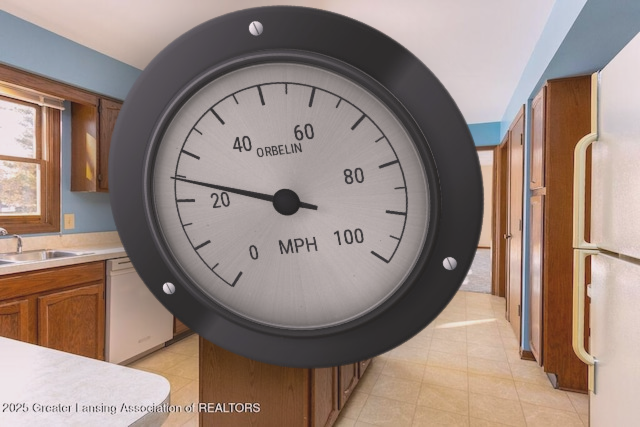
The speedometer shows {"value": 25, "unit": "mph"}
